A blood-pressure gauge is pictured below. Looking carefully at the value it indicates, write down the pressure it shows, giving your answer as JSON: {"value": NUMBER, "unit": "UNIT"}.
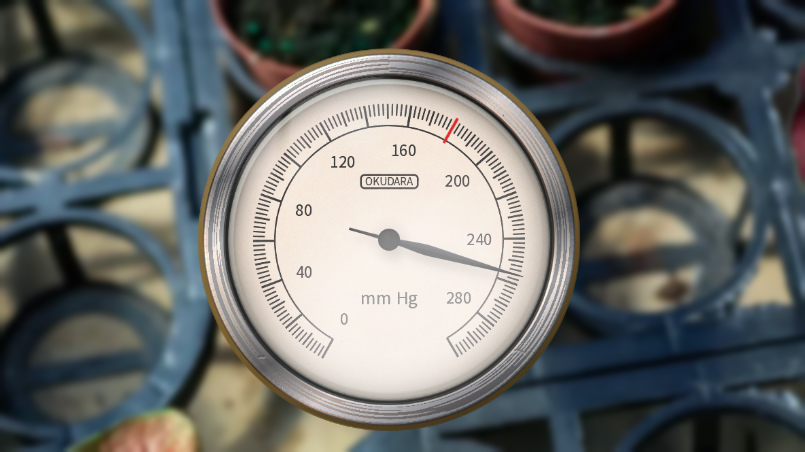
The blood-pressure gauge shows {"value": 256, "unit": "mmHg"}
